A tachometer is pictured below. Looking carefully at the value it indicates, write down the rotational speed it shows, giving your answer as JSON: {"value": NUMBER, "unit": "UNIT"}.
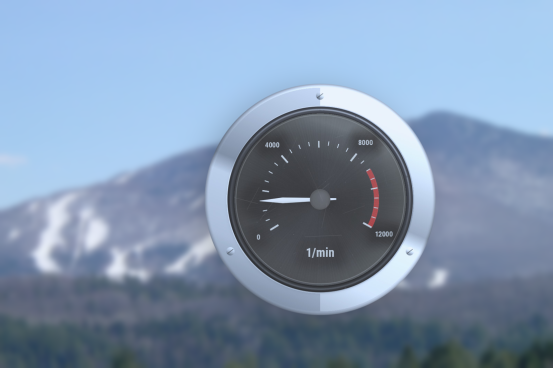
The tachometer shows {"value": 1500, "unit": "rpm"}
